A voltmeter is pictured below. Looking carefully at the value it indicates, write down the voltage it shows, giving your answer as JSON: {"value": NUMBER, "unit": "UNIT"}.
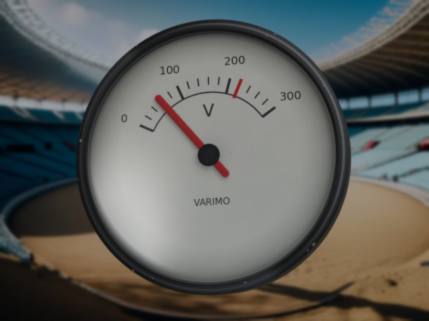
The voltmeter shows {"value": 60, "unit": "V"}
